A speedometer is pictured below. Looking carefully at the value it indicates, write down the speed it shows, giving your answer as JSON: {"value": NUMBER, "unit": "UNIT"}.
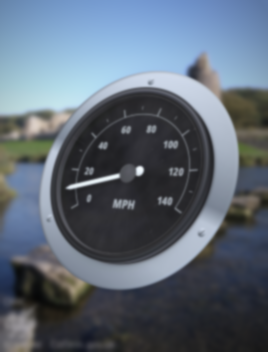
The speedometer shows {"value": 10, "unit": "mph"}
